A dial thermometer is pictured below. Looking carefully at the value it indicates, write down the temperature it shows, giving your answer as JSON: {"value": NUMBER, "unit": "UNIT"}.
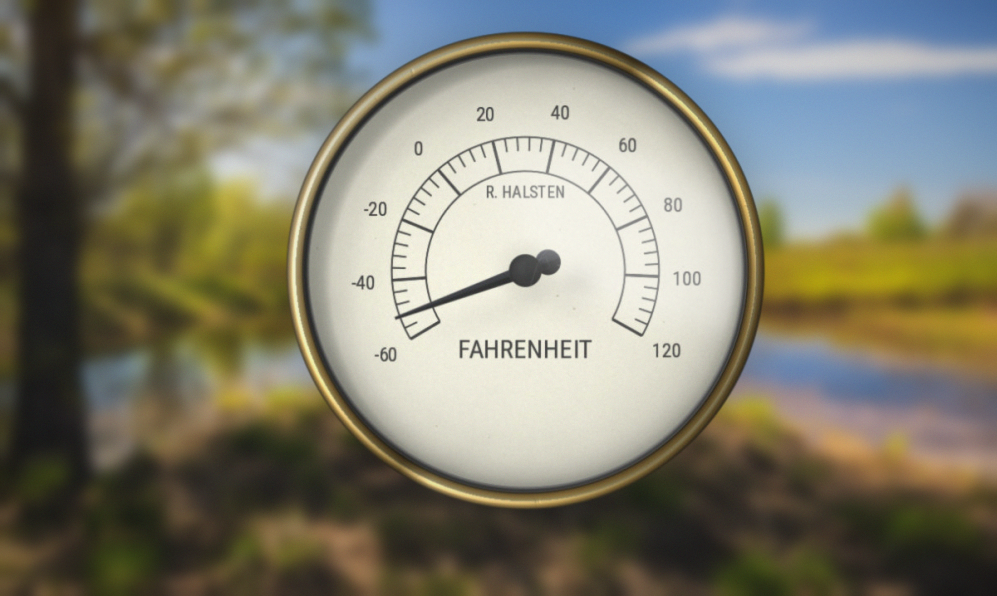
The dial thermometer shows {"value": -52, "unit": "°F"}
